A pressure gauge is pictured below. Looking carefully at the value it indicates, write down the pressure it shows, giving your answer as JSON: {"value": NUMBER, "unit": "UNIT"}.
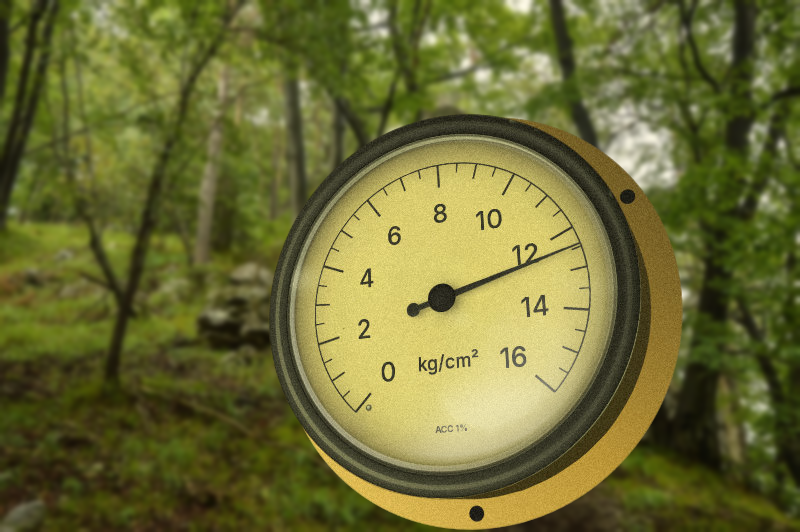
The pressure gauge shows {"value": 12.5, "unit": "kg/cm²"}
